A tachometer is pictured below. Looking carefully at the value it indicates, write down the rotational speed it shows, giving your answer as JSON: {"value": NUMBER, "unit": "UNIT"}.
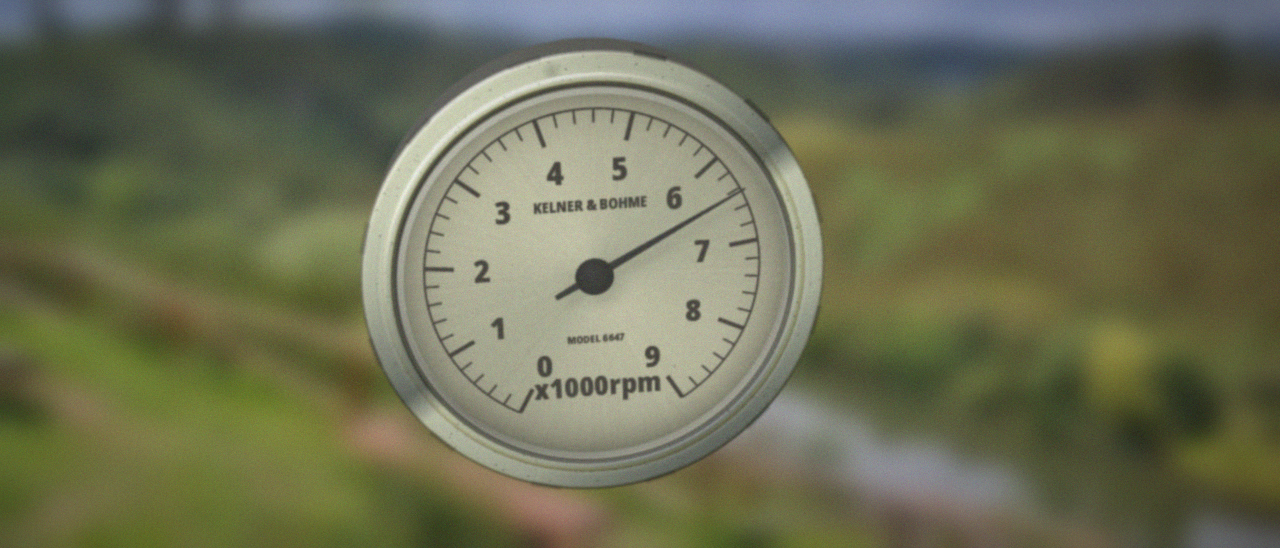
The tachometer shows {"value": 6400, "unit": "rpm"}
